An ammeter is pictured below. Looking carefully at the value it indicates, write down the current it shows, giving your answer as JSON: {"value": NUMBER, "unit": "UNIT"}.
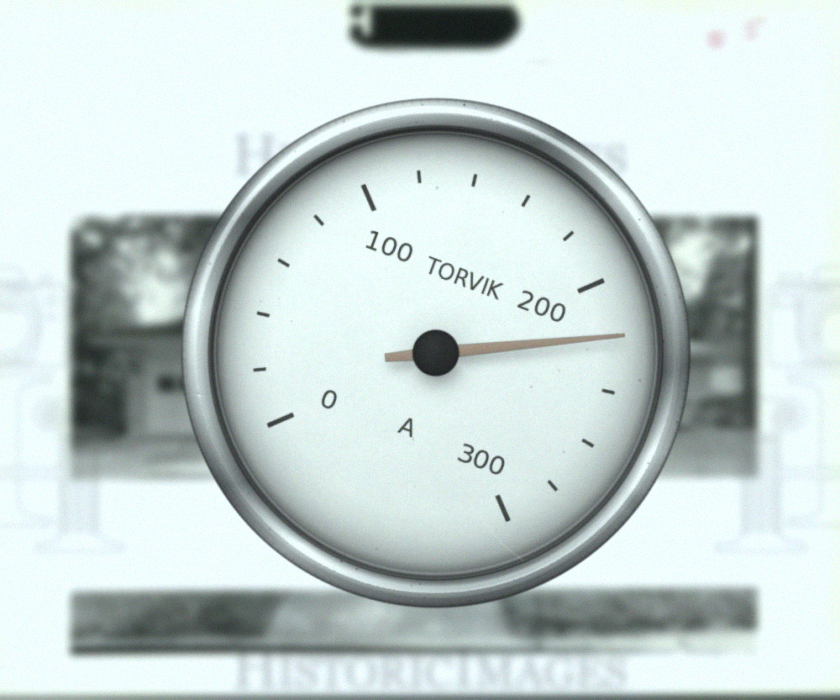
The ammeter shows {"value": 220, "unit": "A"}
